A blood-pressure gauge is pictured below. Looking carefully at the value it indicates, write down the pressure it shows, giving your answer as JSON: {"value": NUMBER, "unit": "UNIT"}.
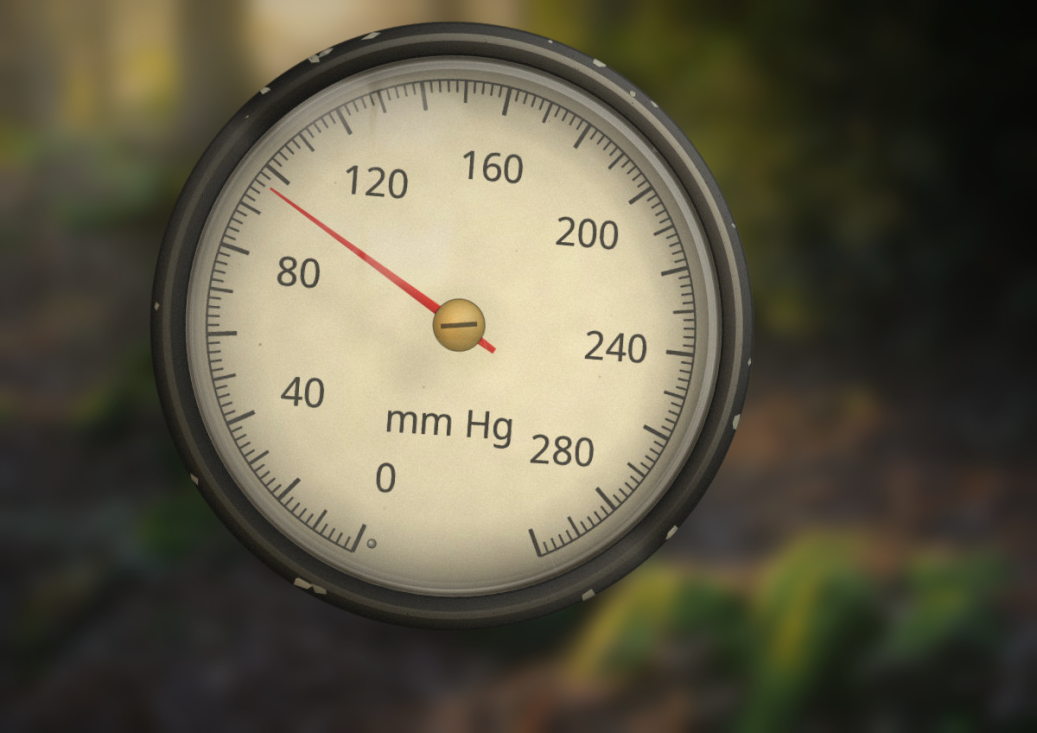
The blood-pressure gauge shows {"value": 96, "unit": "mmHg"}
